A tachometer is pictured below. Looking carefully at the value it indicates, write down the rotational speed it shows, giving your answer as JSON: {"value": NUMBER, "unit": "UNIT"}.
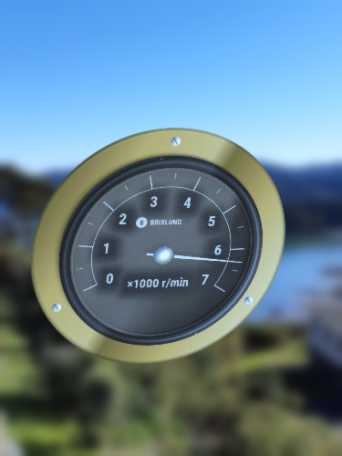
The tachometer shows {"value": 6250, "unit": "rpm"}
